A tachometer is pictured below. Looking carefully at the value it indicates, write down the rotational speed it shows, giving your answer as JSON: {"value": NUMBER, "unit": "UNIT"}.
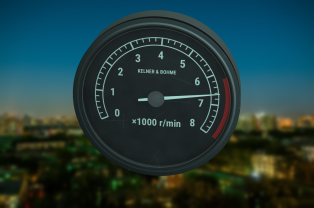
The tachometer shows {"value": 6600, "unit": "rpm"}
